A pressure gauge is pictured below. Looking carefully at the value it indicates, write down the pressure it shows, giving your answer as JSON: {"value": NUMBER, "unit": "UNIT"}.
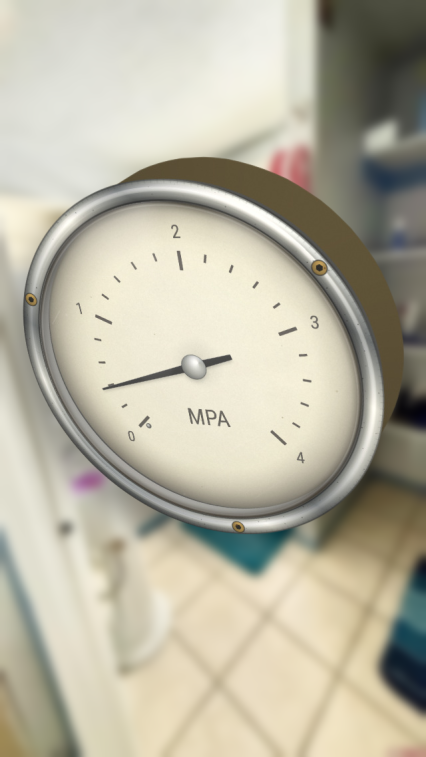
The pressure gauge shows {"value": 0.4, "unit": "MPa"}
